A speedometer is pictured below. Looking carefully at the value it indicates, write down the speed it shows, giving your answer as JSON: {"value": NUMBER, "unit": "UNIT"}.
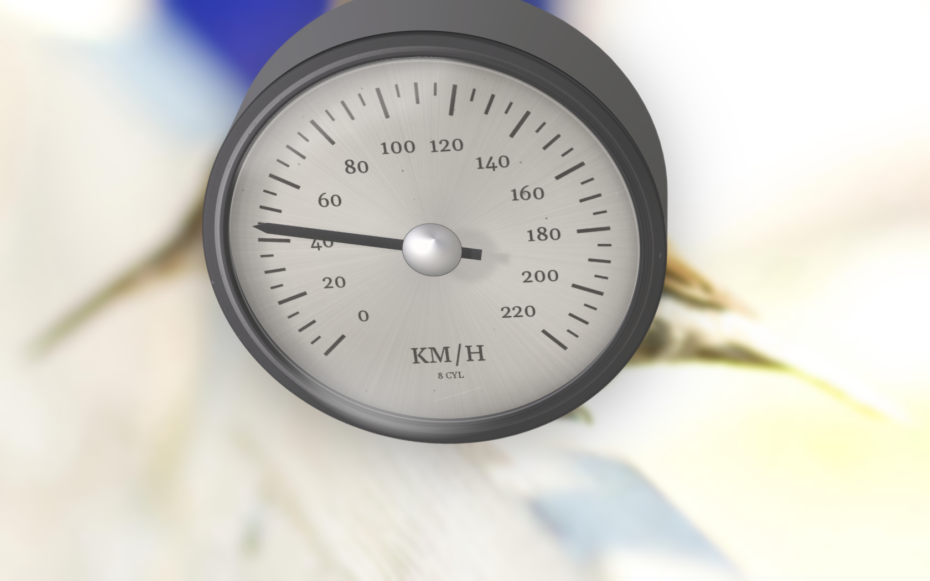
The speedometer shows {"value": 45, "unit": "km/h"}
